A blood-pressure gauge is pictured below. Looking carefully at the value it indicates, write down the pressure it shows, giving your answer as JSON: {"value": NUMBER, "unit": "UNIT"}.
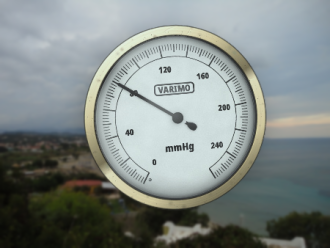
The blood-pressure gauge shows {"value": 80, "unit": "mmHg"}
